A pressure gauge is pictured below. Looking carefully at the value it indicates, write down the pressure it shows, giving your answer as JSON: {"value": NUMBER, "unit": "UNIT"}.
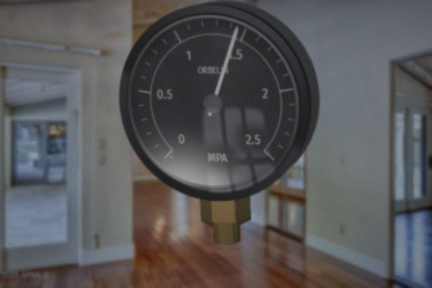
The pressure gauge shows {"value": 1.45, "unit": "MPa"}
